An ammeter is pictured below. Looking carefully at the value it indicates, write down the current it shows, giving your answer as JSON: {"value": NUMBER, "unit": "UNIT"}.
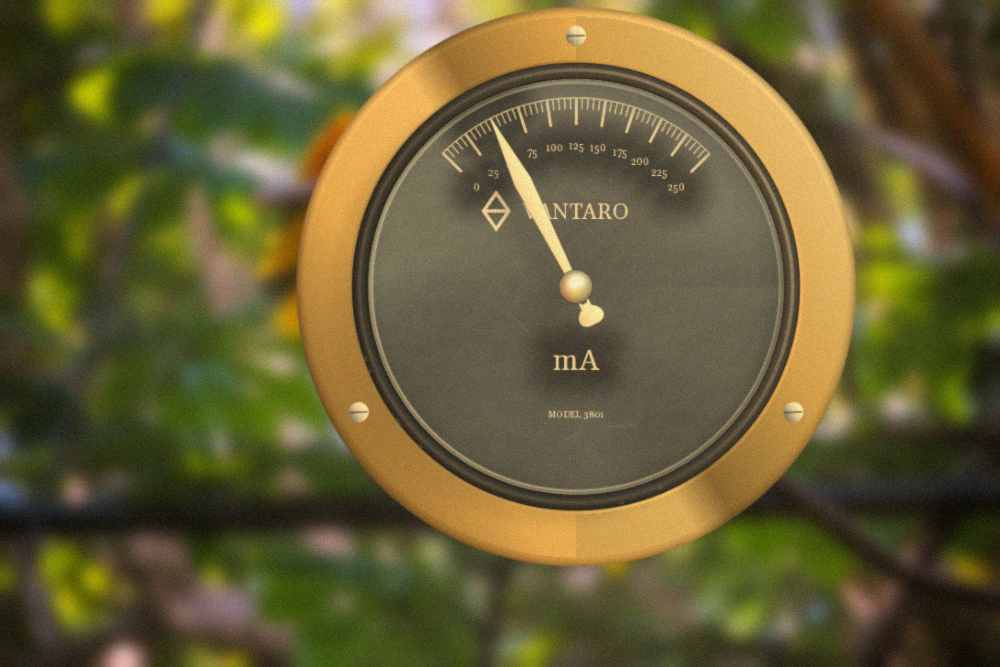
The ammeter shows {"value": 50, "unit": "mA"}
